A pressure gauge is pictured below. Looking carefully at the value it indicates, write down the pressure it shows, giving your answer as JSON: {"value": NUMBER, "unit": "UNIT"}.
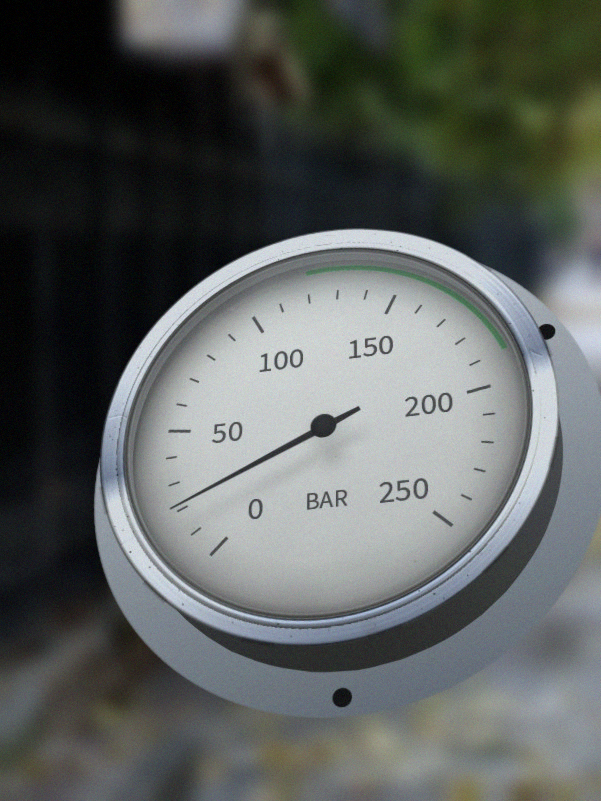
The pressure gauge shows {"value": 20, "unit": "bar"}
